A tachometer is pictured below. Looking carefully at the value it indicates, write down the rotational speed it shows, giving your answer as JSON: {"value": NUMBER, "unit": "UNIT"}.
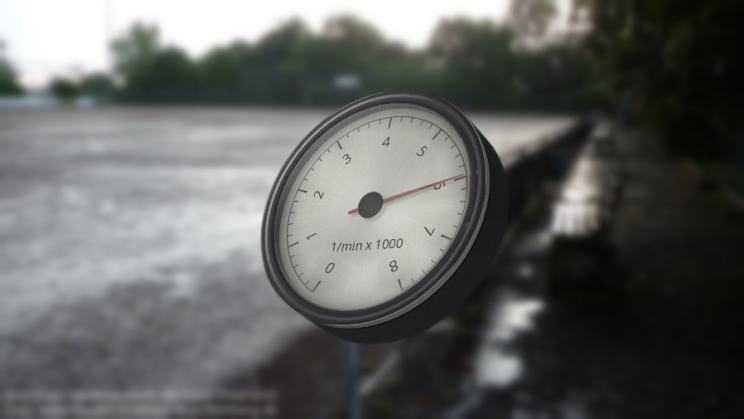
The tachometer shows {"value": 6000, "unit": "rpm"}
